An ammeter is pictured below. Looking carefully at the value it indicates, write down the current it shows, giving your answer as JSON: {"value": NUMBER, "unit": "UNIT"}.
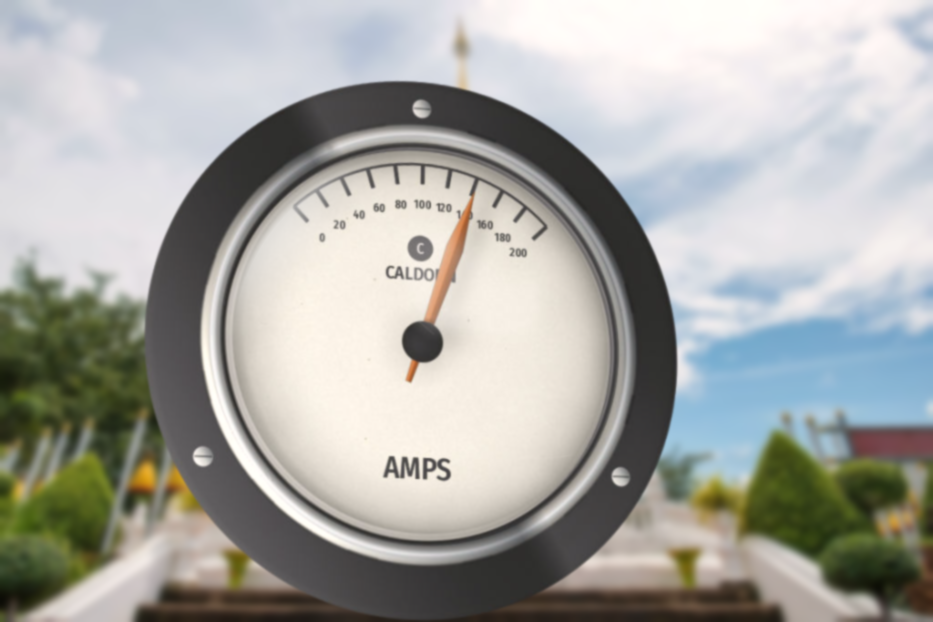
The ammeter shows {"value": 140, "unit": "A"}
